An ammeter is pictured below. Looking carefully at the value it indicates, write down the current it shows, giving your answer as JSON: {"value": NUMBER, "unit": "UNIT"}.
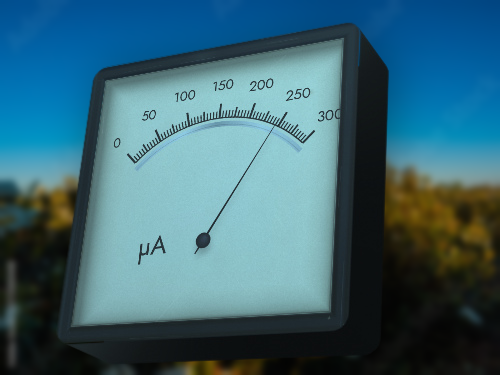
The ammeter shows {"value": 250, "unit": "µA"}
